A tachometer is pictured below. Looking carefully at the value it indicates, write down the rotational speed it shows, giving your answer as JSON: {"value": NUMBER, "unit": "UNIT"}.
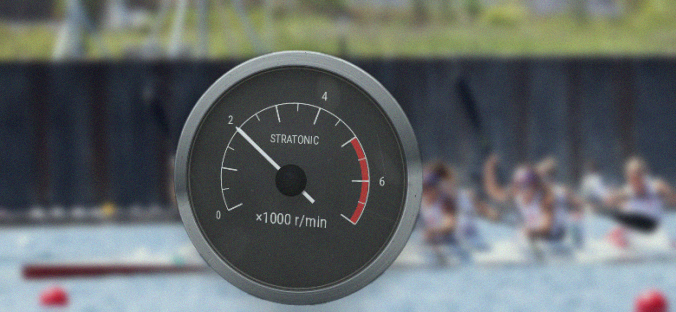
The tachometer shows {"value": 2000, "unit": "rpm"}
